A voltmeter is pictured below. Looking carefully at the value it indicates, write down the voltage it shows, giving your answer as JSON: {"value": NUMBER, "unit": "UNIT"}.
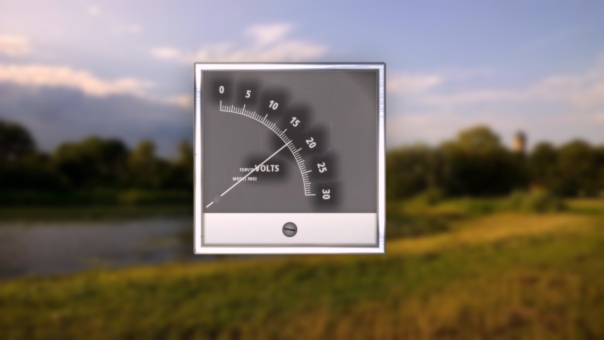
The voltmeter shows {"value": 17.5, "unit": "V"}
